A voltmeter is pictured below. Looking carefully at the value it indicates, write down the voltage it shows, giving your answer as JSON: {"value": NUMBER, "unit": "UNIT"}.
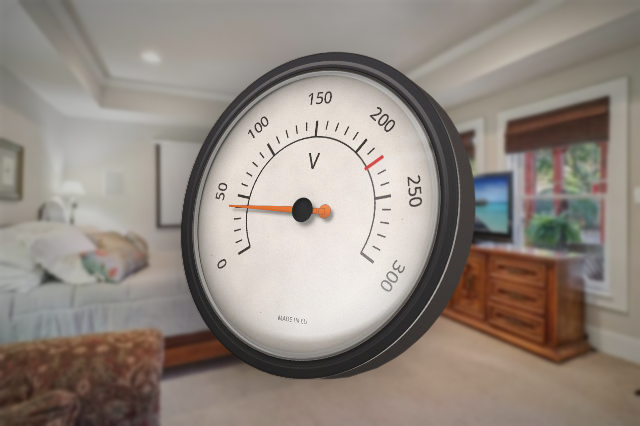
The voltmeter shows {"value": 40, "unit": "V"}
